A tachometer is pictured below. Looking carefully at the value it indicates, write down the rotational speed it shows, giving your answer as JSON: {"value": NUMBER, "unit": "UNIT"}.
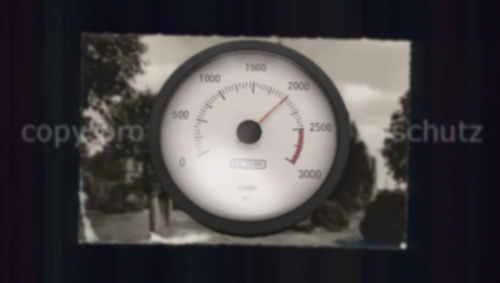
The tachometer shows {"value": 2000, "unit": "rpm"}
